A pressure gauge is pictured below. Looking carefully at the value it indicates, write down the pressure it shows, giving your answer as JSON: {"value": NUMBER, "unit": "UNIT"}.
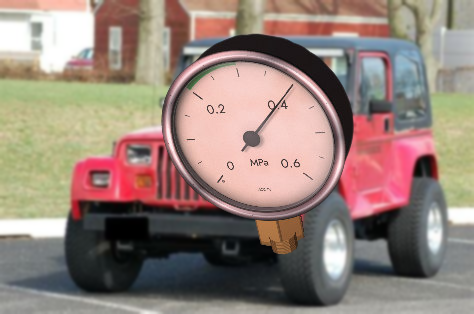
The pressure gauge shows {"value": 0.4, "unit": "MPa"}
